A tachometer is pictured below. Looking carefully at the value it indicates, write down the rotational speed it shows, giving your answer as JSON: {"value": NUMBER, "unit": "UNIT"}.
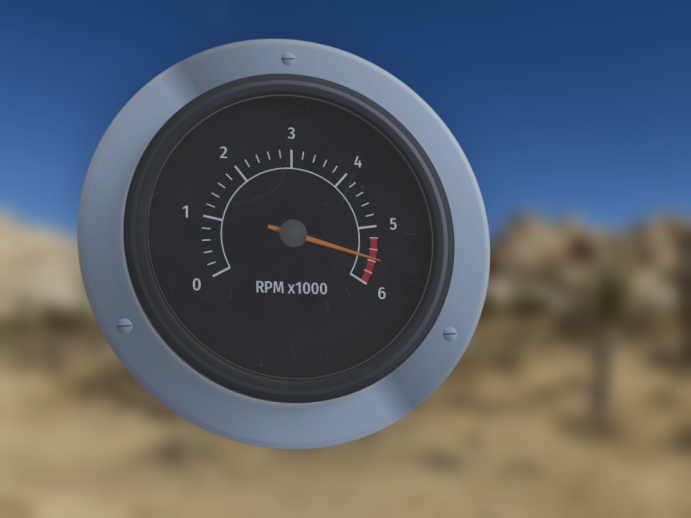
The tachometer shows {"value": 5600, "unit": "rpm"}
